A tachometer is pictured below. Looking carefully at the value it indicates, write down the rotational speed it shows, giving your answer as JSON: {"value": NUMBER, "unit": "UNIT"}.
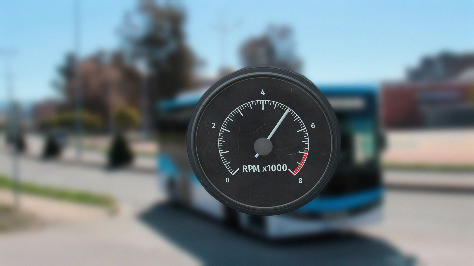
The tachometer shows {"value": 5000, "unit": "rpm"}
